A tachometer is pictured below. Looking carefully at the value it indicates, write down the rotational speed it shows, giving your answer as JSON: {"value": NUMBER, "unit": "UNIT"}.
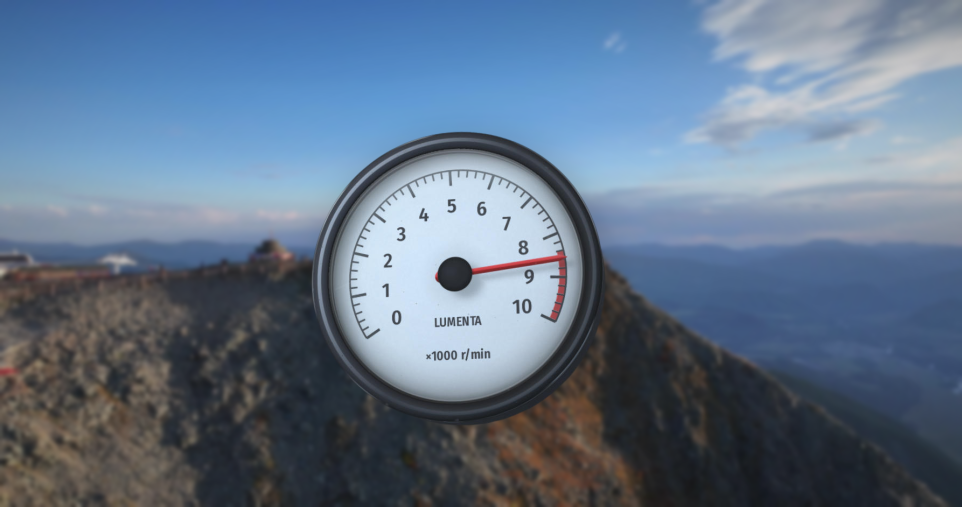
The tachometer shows {"value": 8600, "unit": "rpm"}
